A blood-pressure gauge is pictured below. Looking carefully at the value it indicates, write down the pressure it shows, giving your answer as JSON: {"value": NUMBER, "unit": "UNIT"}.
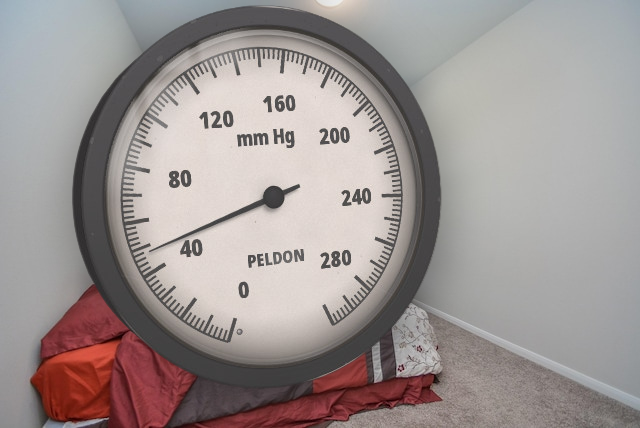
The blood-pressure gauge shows {"value": 48, "unit": "mmHg"}
